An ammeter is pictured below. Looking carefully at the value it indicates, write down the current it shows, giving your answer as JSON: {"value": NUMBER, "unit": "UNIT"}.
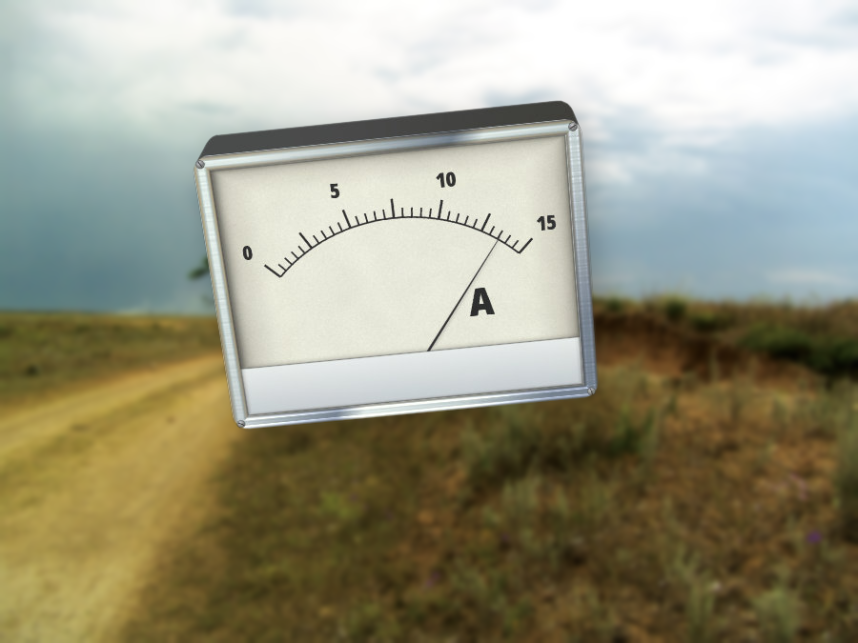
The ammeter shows {"value": 13.5, "unit": "A"}
